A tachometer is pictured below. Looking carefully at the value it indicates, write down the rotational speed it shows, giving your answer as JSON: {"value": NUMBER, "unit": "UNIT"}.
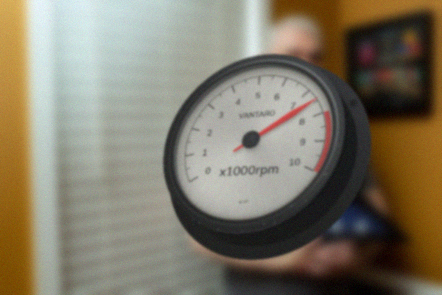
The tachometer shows {"value": 7500, "unit": "rpm"}
